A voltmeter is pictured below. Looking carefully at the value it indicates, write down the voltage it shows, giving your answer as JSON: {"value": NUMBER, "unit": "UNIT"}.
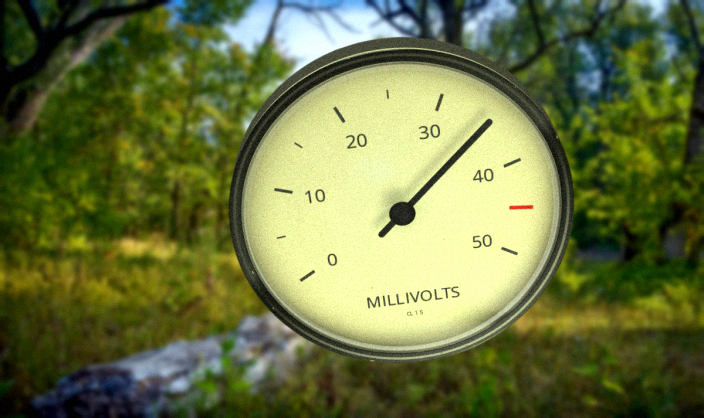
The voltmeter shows {"value": 35, "unit": "mV"}
